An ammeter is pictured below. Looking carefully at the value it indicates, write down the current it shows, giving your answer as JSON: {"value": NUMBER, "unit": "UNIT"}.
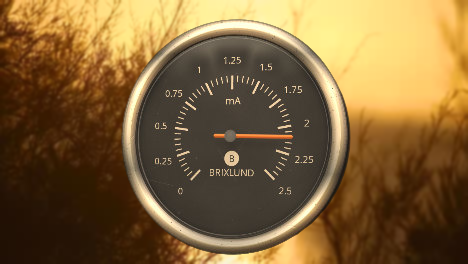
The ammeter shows {"value": 2.1, "unit": "mA"}
